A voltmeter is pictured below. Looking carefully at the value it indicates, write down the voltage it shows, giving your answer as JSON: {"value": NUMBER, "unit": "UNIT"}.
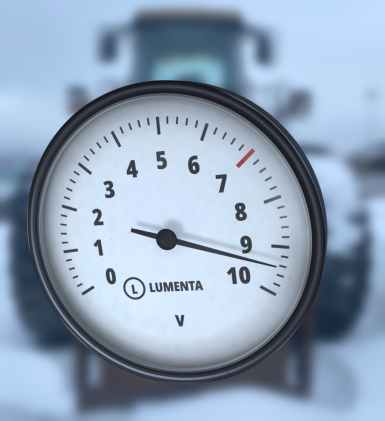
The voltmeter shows {"value": 9.4, "unit": "V"}
